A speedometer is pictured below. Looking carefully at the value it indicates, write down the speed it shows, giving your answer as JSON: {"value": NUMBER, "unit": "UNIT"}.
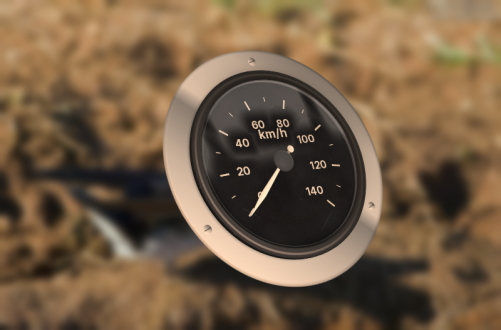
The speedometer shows {"value": 0, "unit": "km/h"}
